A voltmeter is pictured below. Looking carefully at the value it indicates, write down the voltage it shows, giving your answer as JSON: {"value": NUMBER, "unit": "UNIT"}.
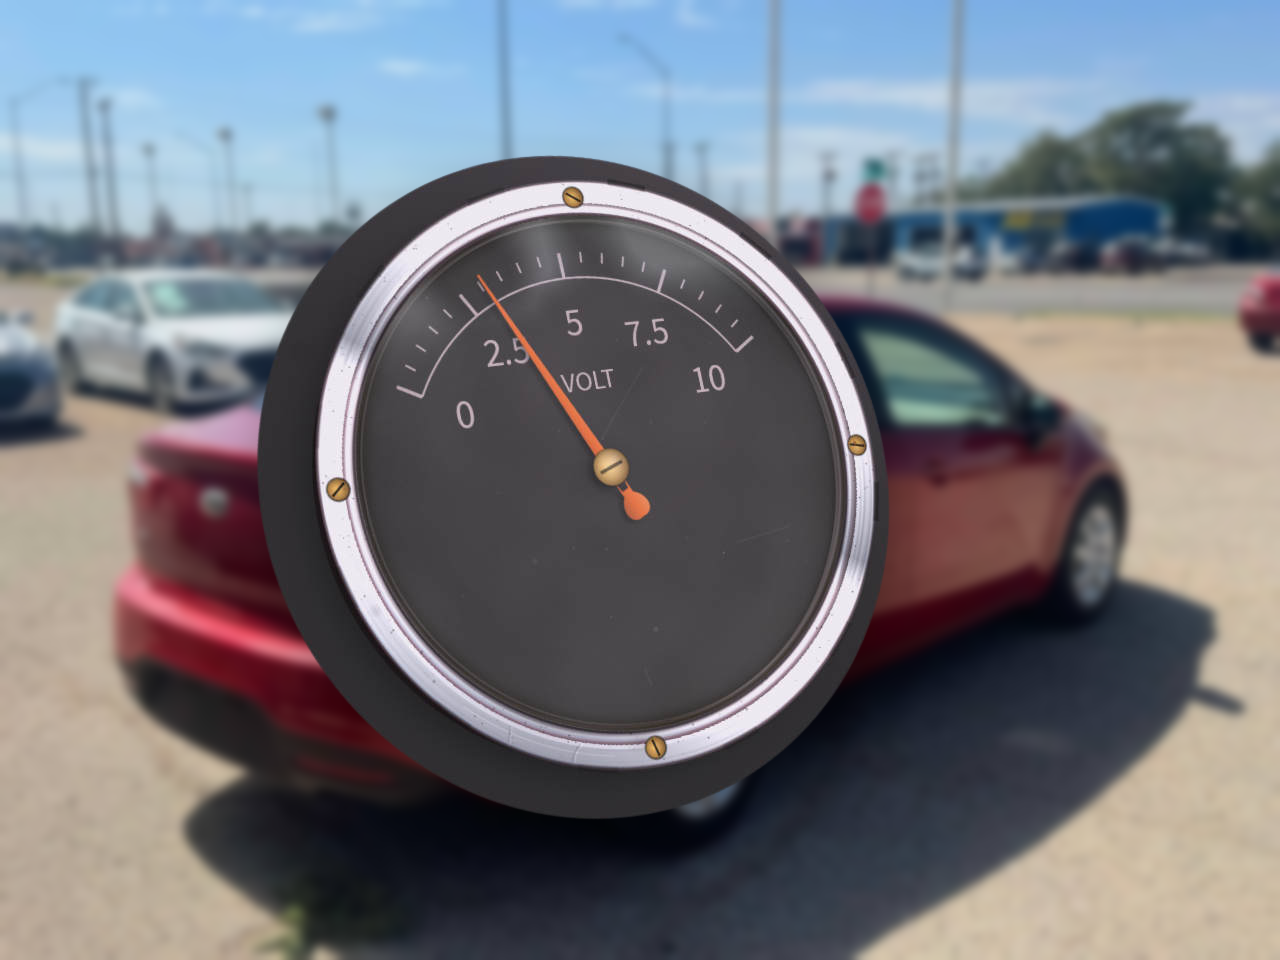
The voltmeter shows {"value": 3, "unit": "V"}
